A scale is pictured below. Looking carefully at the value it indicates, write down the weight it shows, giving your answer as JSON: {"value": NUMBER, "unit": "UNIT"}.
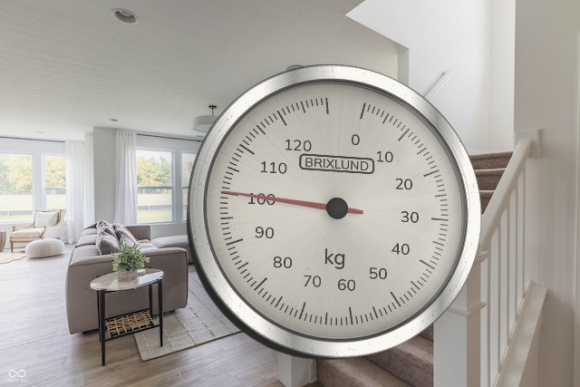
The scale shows {"value": 100, "unit": "kg"}
